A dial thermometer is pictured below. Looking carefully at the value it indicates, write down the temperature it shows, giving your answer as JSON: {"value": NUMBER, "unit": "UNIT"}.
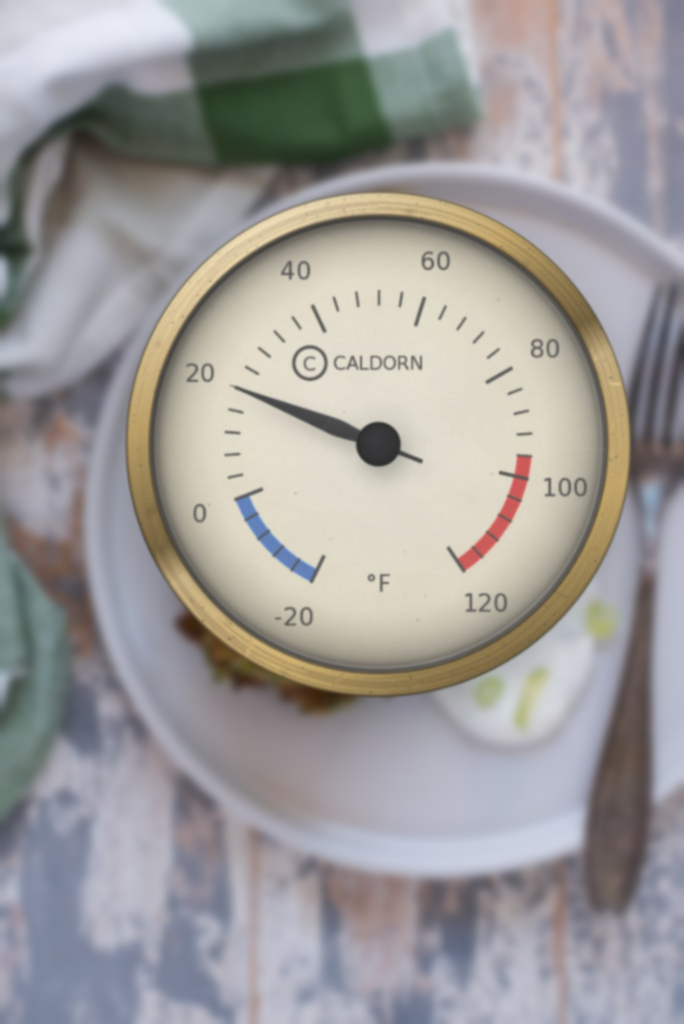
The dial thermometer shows {"value": 20, "unit": "°F"}
